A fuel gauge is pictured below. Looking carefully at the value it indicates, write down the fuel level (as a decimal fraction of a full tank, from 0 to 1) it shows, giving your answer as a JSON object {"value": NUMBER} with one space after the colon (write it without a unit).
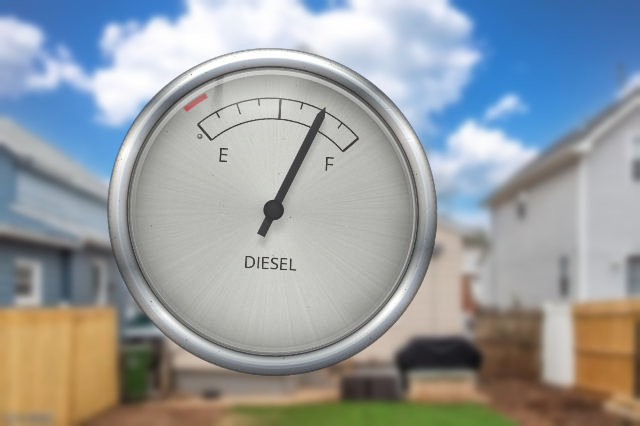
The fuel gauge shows {"value": 0.75}
